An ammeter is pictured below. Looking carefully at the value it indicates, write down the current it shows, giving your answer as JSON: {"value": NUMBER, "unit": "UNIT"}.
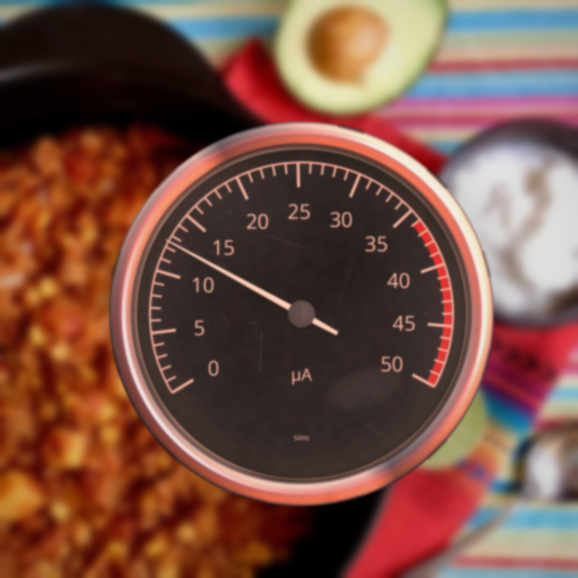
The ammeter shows {"value": 12.5, "unit": "µA"}
